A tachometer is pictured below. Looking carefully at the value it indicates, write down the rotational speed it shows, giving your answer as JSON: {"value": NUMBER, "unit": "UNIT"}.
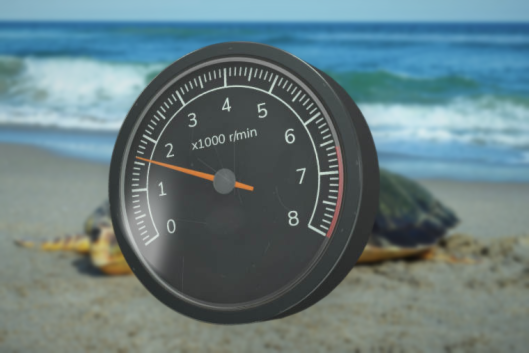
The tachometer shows {"value": 1600, "unit": "rpm"}
